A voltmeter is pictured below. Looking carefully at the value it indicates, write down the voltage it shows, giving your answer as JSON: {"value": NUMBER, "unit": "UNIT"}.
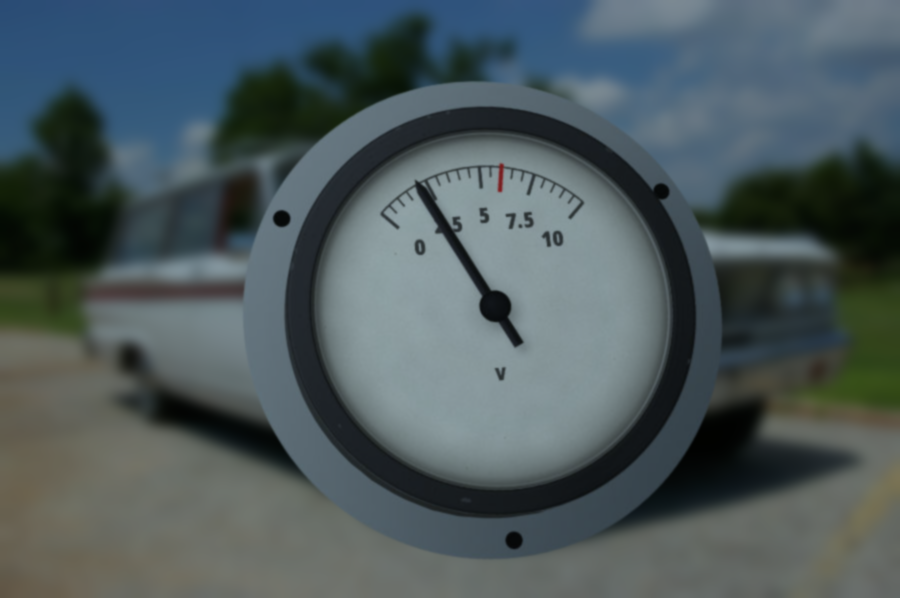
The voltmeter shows {"value": 2, "unit": "V"}
